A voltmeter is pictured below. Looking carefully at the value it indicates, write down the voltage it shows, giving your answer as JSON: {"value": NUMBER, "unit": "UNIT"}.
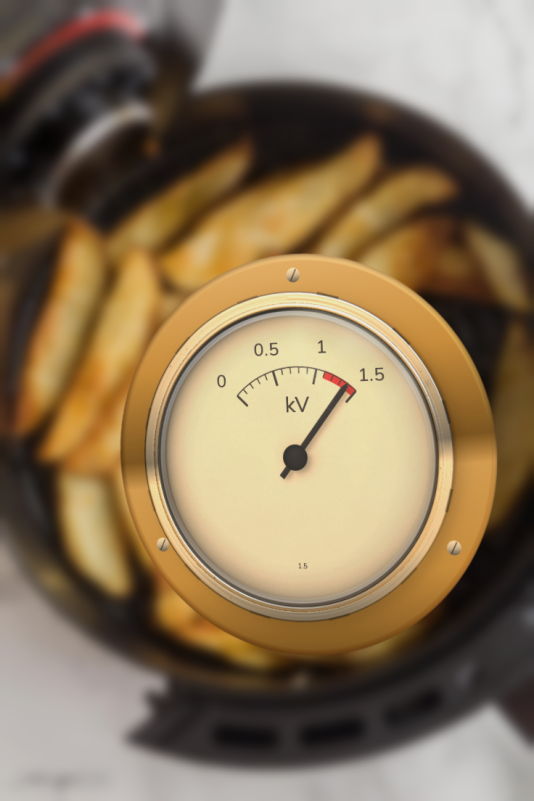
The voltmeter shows {"value": 1.4, "unit": "kV"}
